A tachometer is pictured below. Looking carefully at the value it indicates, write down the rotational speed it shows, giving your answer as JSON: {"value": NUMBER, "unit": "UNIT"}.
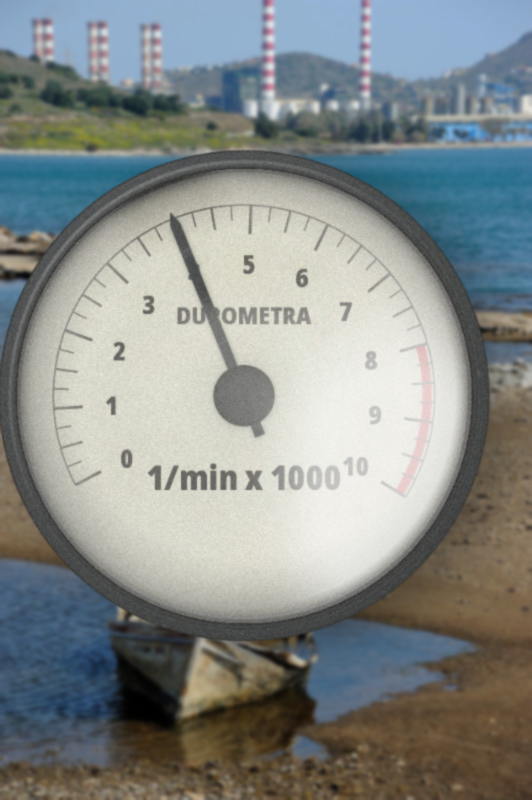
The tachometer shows {"value": 4000, "unit": "rpm"}
